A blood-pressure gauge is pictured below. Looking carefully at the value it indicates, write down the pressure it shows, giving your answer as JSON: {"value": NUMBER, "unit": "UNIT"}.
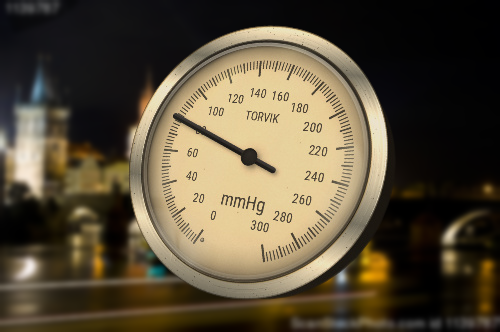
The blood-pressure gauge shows {"value": 80, "unit": "mmHg"}
